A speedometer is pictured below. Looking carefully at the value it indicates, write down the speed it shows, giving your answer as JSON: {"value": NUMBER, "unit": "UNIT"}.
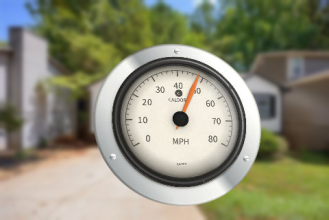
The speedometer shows {"value": 48, "unit": "mph"}
